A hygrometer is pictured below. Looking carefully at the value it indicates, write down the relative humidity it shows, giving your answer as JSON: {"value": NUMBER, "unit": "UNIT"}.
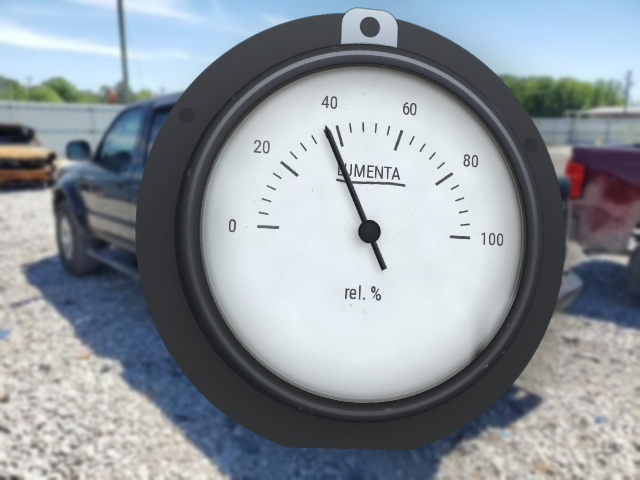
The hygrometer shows {"value": 36, "unit": "%"}
